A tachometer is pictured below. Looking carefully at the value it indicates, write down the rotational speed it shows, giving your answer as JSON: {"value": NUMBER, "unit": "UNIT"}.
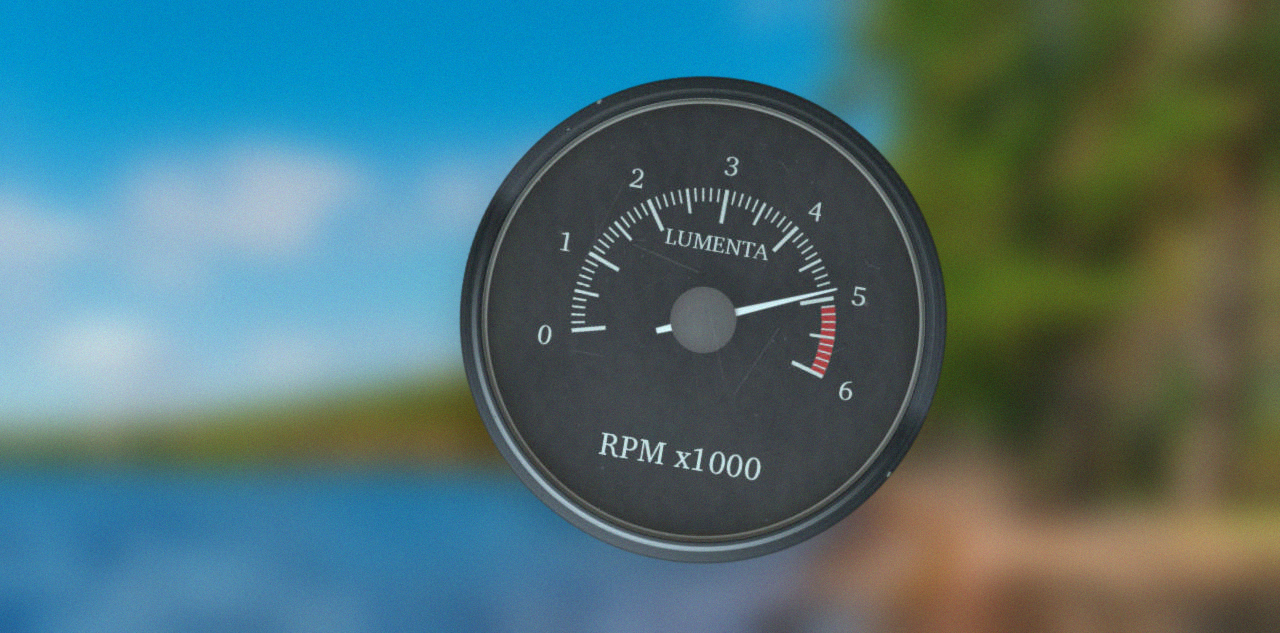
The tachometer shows {"value": 4900, "unit": "rpm"}
